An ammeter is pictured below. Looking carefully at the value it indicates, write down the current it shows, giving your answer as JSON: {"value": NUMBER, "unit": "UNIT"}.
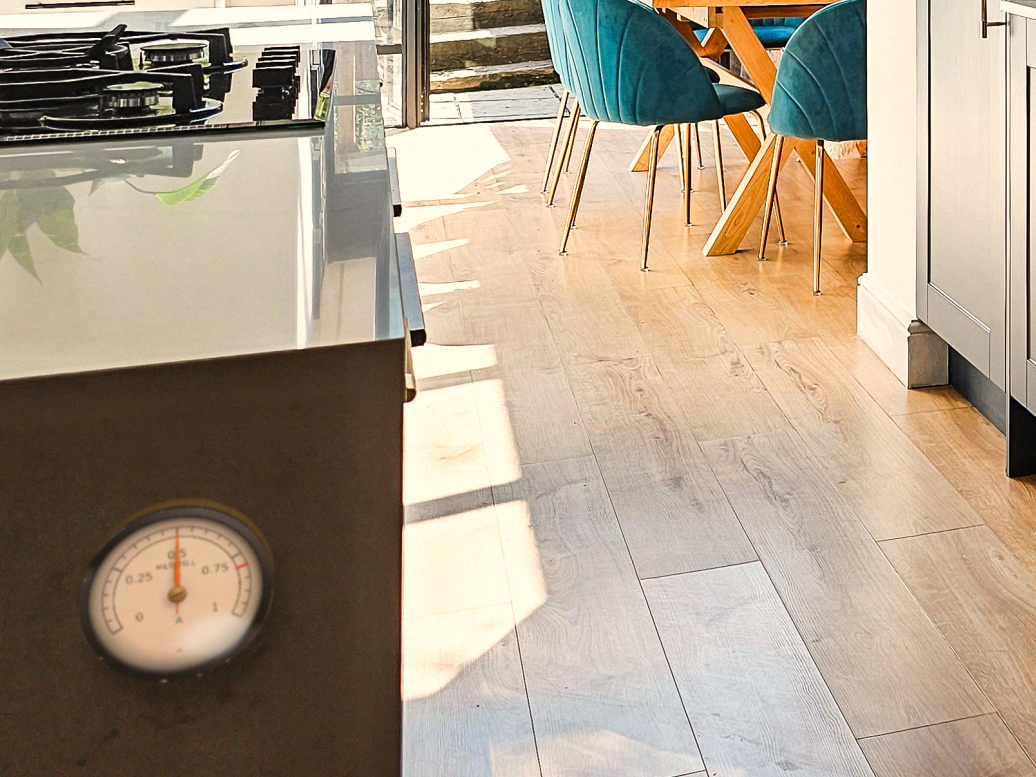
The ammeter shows {"value": 0.5, "unit": "A"}
